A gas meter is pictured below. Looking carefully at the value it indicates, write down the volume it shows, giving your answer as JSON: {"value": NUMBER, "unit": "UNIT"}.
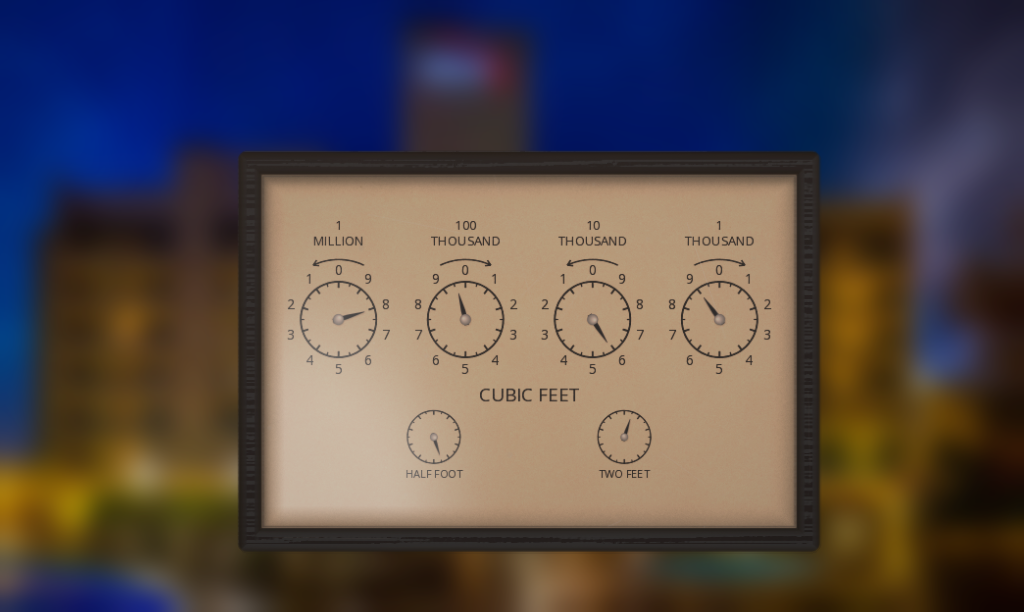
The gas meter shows {"value": 795900, "unit": "ft³"}
